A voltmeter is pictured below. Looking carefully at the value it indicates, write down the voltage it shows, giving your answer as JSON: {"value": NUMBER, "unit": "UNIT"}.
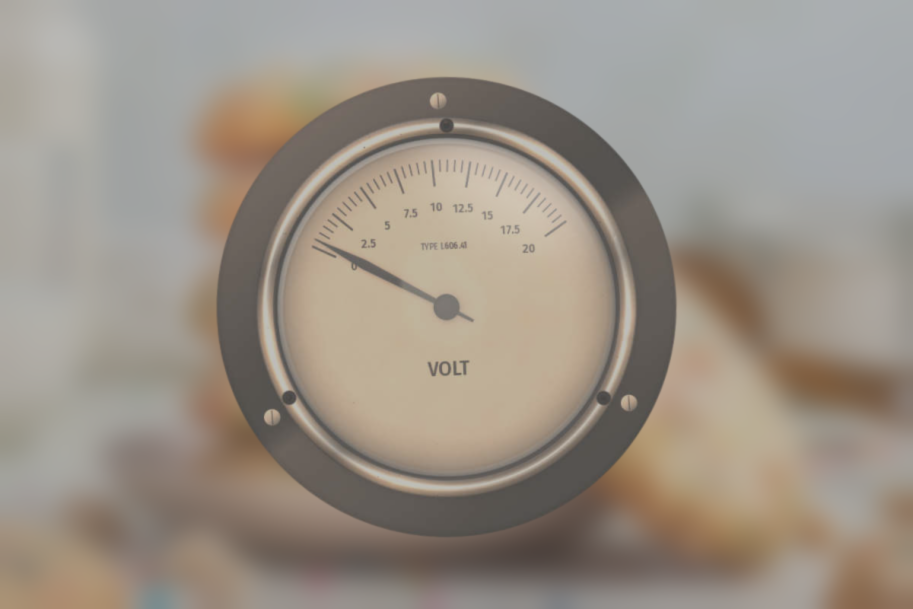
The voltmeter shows {"value": 0.5, "unit": "V"}
